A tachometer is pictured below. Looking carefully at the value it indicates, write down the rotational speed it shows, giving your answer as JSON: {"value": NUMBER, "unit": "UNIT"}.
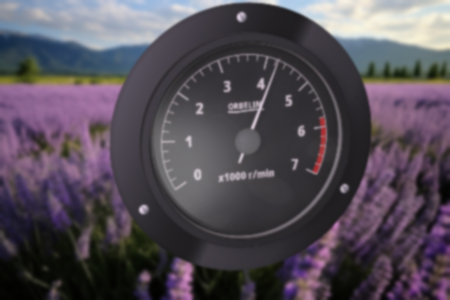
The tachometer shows {"value": 4200, "unit": "rpm"}
